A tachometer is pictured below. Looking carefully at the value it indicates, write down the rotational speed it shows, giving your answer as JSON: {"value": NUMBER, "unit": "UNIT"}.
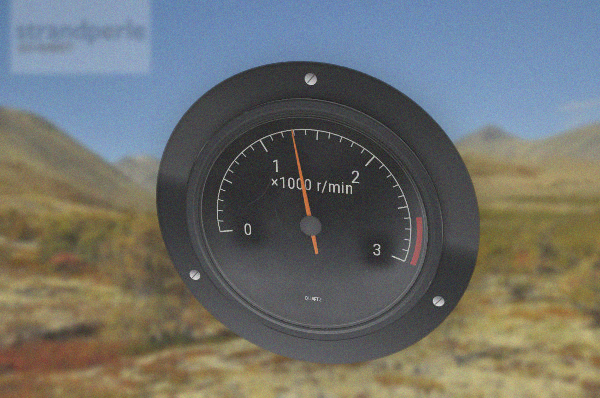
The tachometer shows {"value": 1300, "unit": "rpm"}
